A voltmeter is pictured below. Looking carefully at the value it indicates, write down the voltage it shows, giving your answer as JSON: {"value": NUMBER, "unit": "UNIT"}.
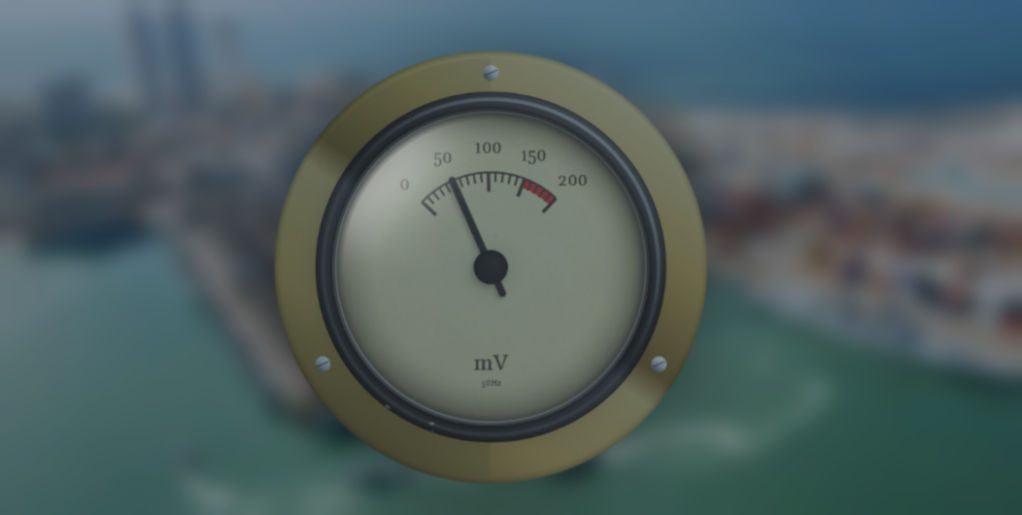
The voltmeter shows {"value": 50, "unit": "mV"}
